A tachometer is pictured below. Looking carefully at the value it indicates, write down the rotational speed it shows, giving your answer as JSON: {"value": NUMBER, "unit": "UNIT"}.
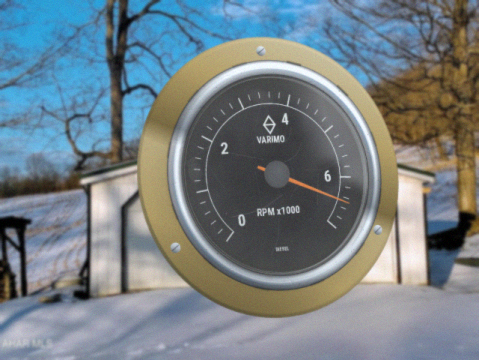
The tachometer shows {"value": 6500, "unit": "rpm"}
